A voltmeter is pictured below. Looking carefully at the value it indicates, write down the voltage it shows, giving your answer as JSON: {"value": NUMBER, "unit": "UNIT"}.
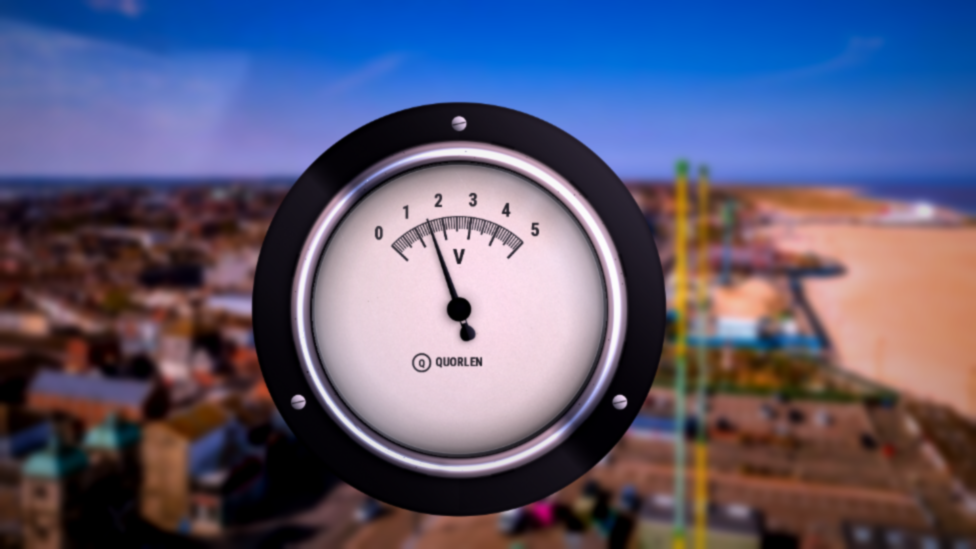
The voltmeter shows {"value": 1.5, "unit": "V"}
